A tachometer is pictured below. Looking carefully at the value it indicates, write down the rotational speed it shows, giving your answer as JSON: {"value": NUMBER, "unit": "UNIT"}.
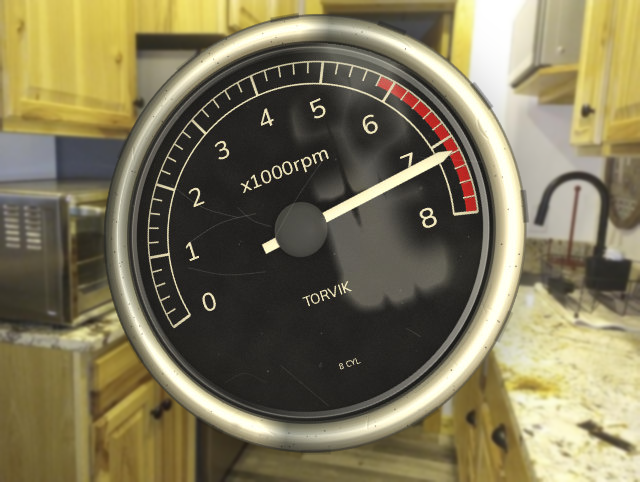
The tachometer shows {"value": 7200, "unit": "rpm"}
